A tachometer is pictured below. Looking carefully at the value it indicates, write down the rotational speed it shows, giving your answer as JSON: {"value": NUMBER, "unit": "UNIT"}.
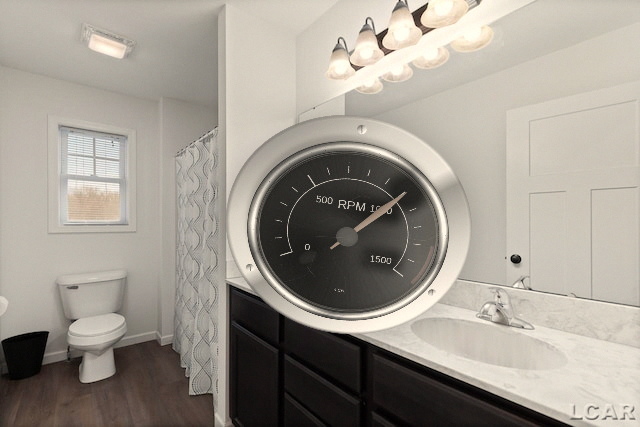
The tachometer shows {"value": 1000, "unit": "rpm"}
